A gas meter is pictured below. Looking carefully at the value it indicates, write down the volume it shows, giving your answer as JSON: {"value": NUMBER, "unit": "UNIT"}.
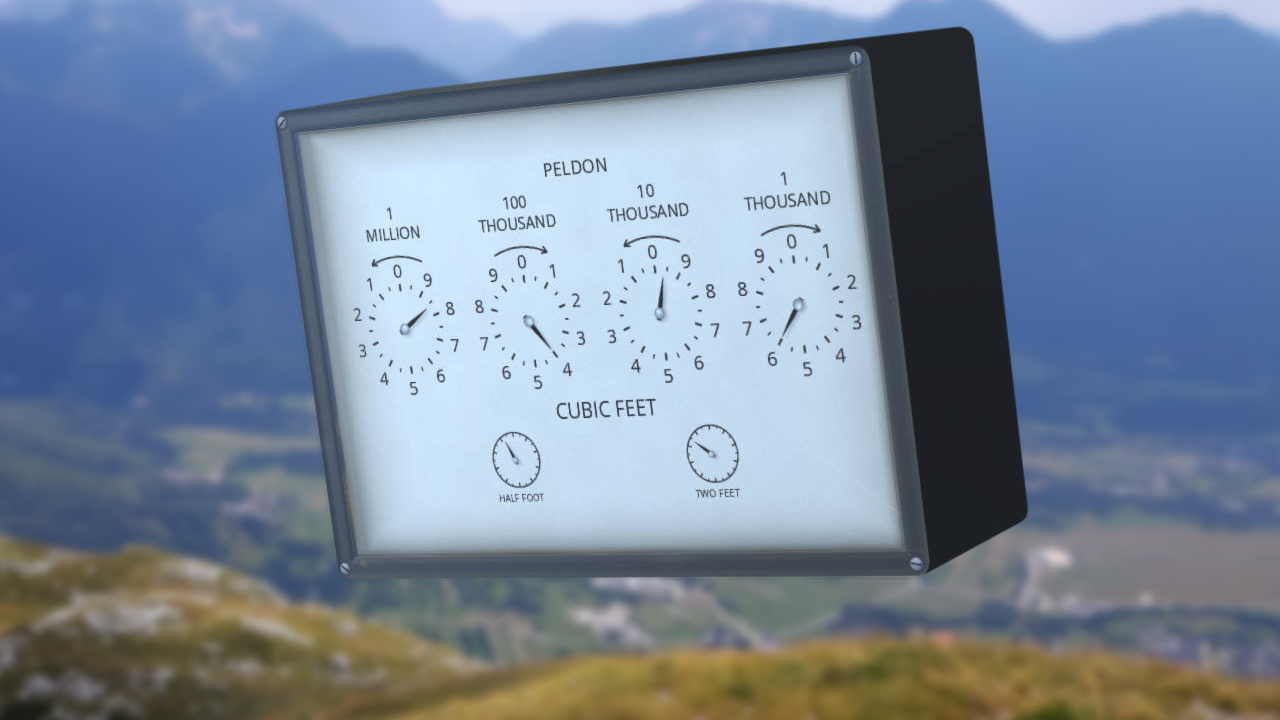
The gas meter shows {"value": 839600, "unit": "ft³"}
